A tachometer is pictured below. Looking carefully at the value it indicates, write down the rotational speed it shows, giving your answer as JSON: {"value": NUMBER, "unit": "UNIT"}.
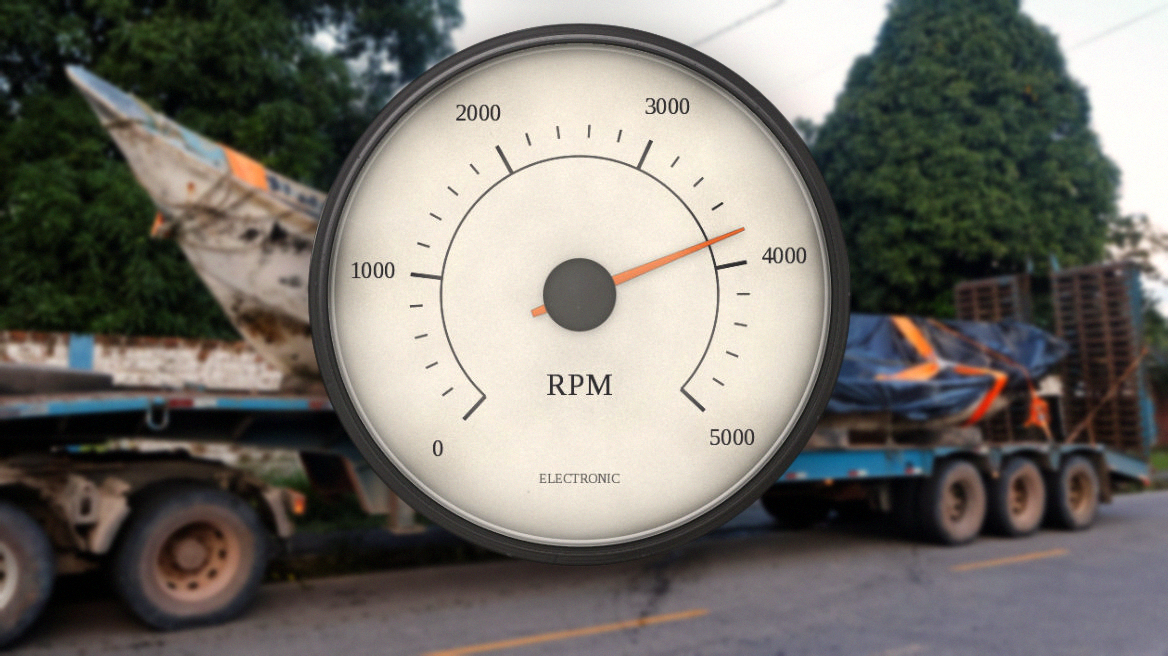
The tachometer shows {"value": 3800, "unit": "rpm"}
